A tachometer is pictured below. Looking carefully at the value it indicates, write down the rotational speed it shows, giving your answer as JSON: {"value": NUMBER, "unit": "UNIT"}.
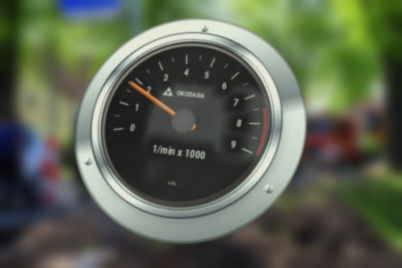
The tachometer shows {"value": 1750, "unit": "rpm"}
